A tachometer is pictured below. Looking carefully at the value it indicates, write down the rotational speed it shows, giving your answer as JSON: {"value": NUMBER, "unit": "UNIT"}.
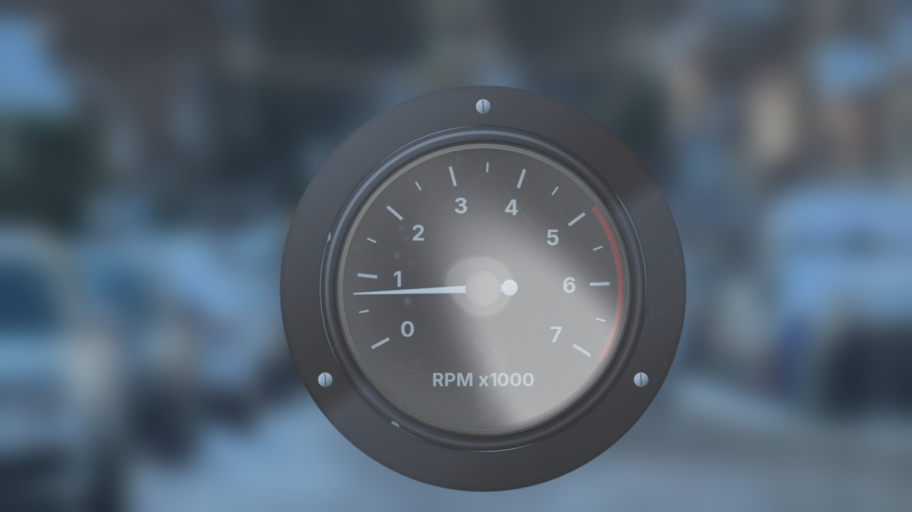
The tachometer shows {"value": 750, "unit": "rpm"}
